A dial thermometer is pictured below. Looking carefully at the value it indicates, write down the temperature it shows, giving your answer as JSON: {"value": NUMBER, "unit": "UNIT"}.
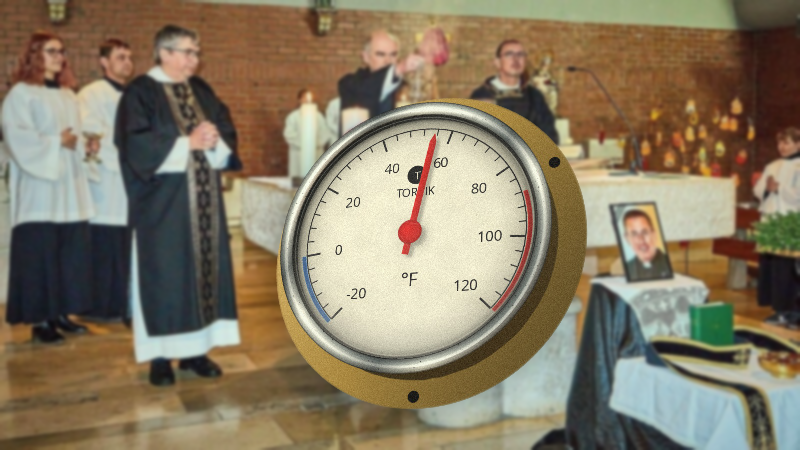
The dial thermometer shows {"value": 56, "unit": "°F"}
